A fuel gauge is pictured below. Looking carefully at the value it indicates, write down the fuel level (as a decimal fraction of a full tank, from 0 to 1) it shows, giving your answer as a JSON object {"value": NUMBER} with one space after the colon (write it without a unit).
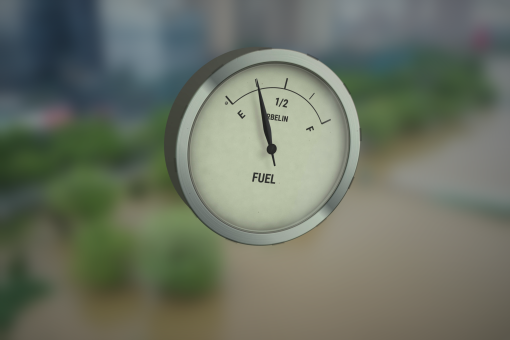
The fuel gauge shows {"value": 0.25}
